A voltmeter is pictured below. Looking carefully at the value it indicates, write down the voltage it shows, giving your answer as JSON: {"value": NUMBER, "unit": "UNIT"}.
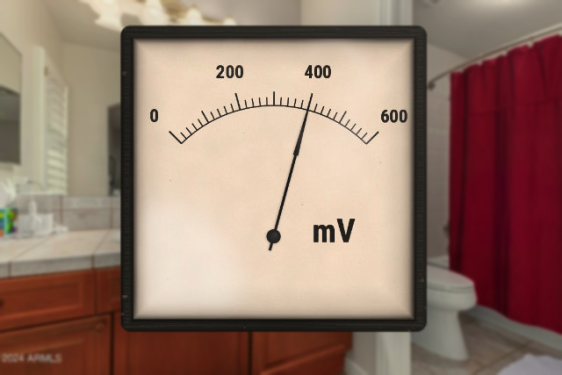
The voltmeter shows {"value": 400, "unit": "mV"}
